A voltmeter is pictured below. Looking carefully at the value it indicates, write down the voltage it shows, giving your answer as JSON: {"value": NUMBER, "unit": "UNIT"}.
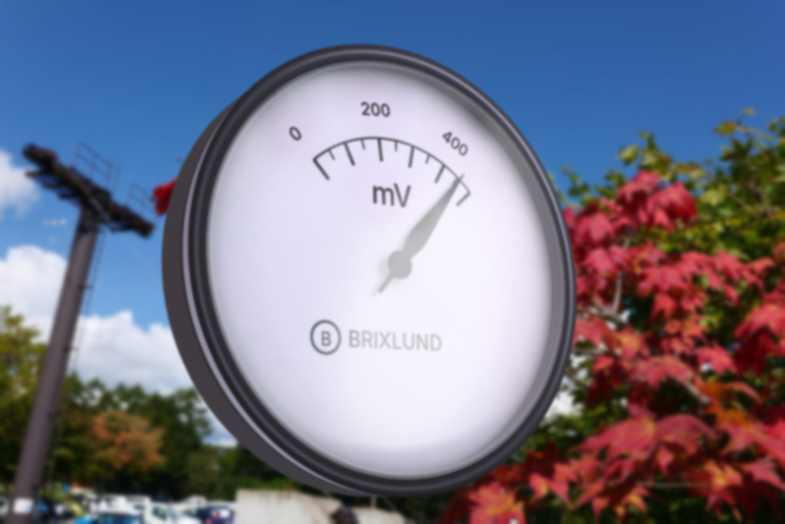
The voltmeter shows {"value": 450, "unit": "mV"}
